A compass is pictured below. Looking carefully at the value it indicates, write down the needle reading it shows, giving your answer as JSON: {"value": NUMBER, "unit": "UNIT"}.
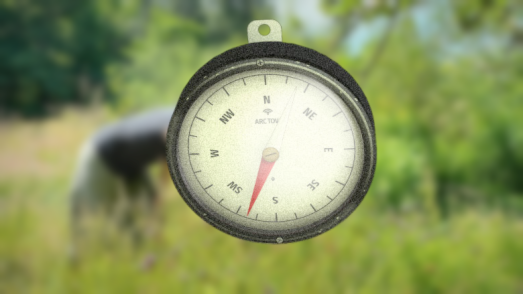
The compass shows {"value": 202.5, "unit": "°"}
